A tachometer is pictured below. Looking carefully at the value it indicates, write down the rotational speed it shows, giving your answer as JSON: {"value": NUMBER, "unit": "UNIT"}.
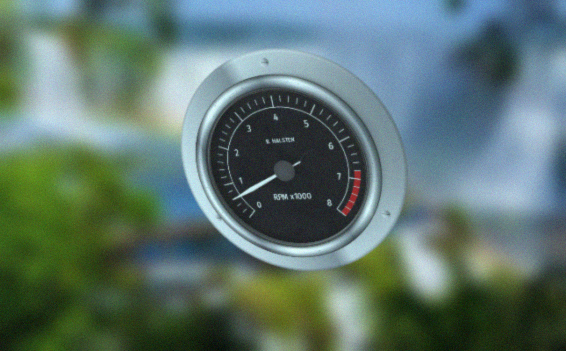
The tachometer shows {"value": 600, "unit": "rpm"}
